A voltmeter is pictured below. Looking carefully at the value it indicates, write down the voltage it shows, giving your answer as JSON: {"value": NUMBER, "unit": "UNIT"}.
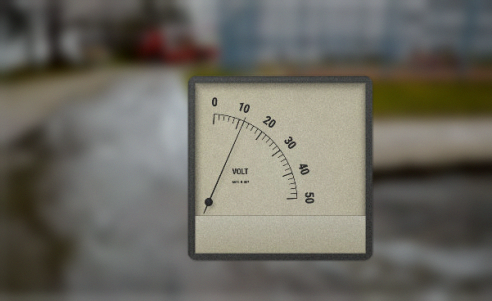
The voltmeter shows {"value": 12, "unit": "V"}
